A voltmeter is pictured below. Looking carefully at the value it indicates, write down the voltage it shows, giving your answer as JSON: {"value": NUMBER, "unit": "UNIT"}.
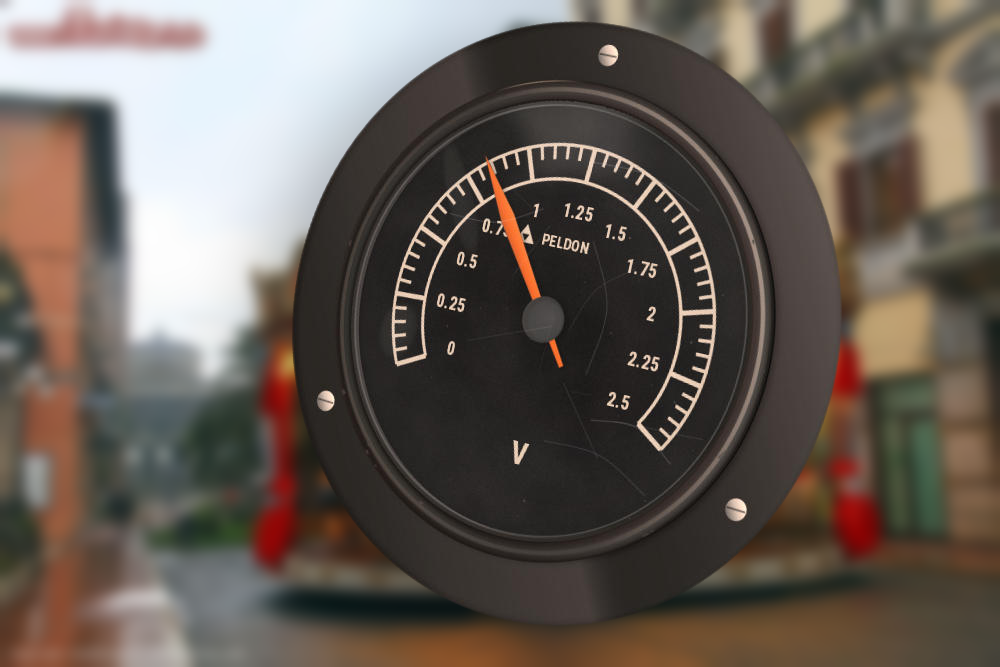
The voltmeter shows {"value": 0.85, "unit": "V"}
